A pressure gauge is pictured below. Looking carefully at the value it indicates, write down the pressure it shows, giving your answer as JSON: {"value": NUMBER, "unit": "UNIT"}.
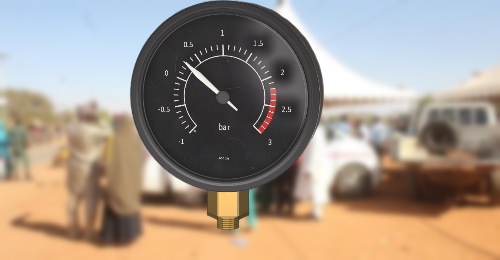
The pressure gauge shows {"value": 0.3, "unit": "bar"}
